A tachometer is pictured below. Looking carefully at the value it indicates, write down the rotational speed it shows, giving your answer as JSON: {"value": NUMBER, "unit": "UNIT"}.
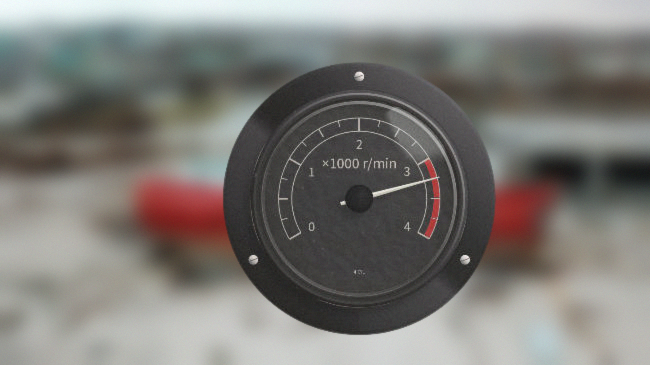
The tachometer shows {"value": 3250, "unit": "rpm"}
